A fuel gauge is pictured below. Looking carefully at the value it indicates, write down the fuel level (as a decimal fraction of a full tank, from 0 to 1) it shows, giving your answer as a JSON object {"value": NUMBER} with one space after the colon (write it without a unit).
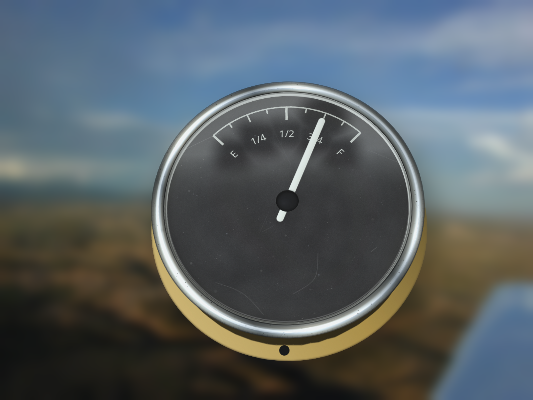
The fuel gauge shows {"value": 0.75}
